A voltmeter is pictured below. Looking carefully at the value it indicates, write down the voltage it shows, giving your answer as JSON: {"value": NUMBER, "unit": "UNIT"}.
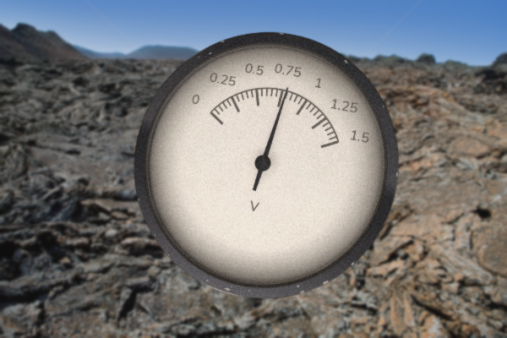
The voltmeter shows {"value": 0.8, "unit": "V"}
